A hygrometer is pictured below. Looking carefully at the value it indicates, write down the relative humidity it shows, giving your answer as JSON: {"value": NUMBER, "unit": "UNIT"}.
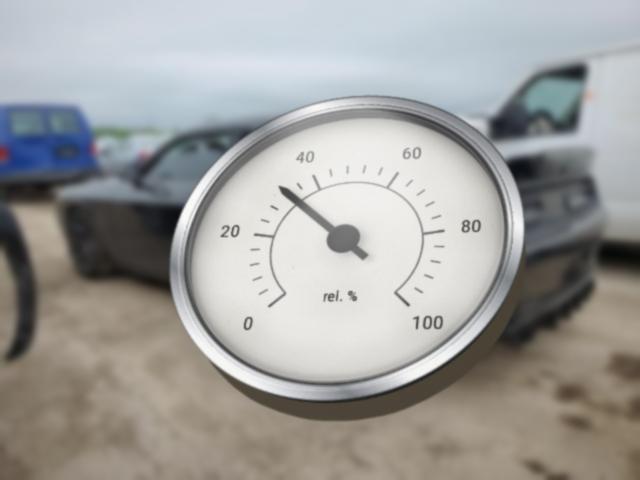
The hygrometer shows {"value": 32, "unit": "%"}
